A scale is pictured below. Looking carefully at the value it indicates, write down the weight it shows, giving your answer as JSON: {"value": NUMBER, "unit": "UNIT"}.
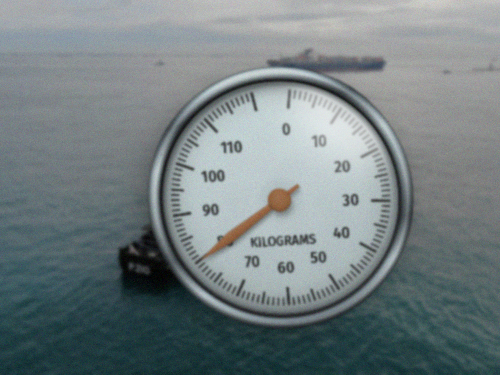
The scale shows {"value": 80, "unit": "kg"}
